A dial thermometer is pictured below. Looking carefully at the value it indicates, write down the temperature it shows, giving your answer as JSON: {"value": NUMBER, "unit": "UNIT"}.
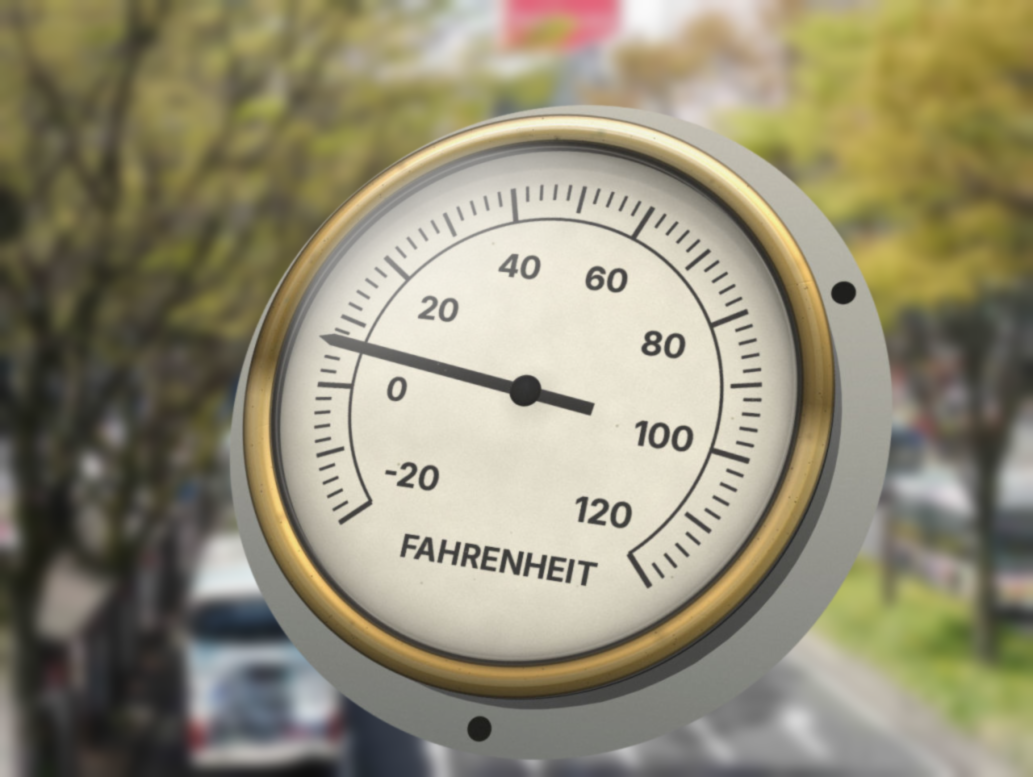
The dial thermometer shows {"value": 6, "unit": "°F"}
